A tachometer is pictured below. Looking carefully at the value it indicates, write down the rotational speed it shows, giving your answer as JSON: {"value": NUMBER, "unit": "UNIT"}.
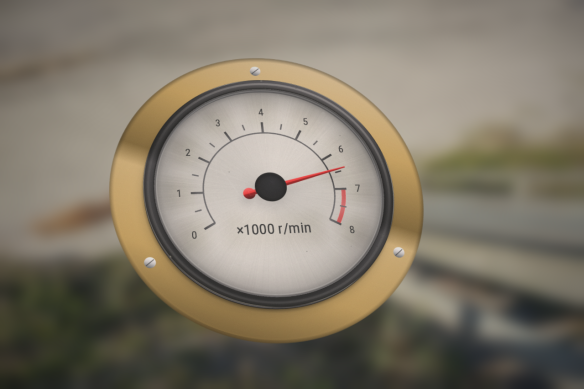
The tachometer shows {"value": 6500, "unit": "rpm"}
